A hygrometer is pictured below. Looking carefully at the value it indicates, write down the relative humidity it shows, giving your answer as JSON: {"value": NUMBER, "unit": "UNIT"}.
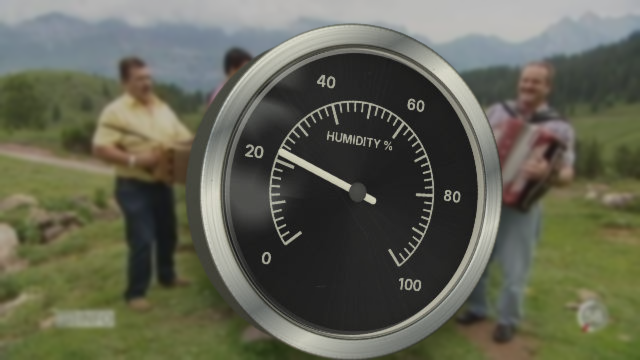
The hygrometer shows {"value": 22, "unit": "%"}
